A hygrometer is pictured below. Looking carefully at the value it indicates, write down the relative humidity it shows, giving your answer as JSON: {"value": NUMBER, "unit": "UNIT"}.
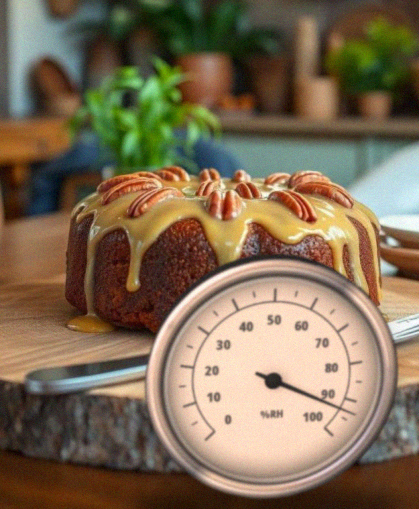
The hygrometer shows {"value": 92.5, "unit": "%"}
